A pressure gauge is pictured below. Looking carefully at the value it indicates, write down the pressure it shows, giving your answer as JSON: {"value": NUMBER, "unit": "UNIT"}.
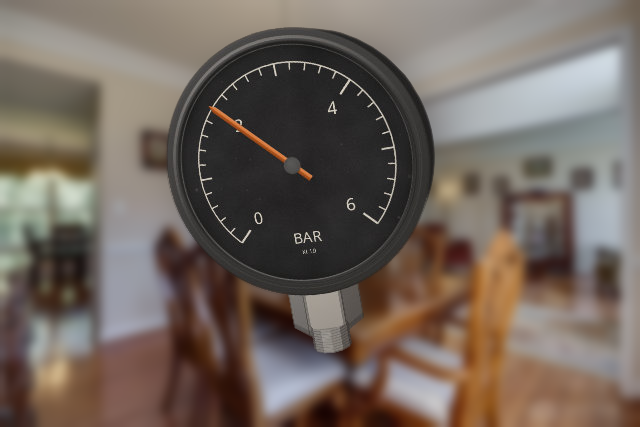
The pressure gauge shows {"value": 2, "unit": "bar"}
